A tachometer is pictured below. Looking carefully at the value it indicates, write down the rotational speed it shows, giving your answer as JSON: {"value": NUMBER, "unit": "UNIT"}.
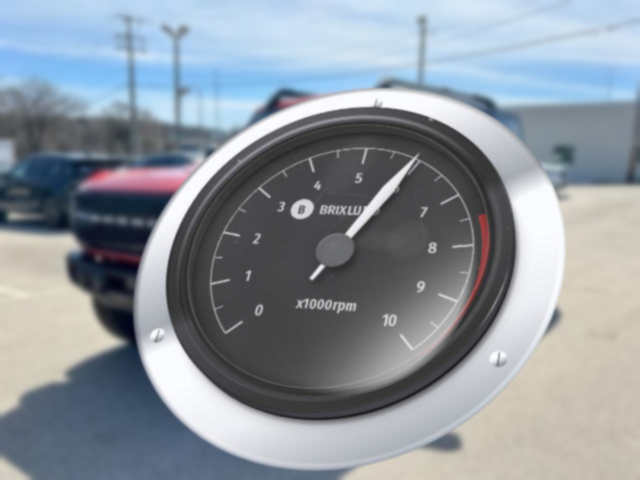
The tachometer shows {"value": 6000, "unit": "rpm"}
